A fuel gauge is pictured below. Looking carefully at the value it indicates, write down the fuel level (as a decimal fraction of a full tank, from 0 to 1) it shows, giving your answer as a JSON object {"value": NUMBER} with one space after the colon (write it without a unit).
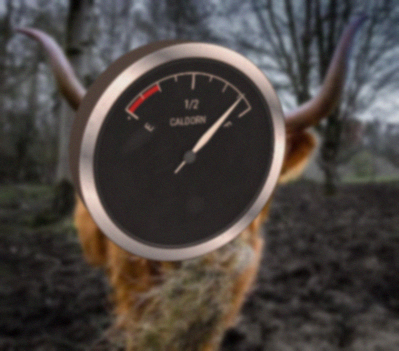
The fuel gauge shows {"value": 0.875}
